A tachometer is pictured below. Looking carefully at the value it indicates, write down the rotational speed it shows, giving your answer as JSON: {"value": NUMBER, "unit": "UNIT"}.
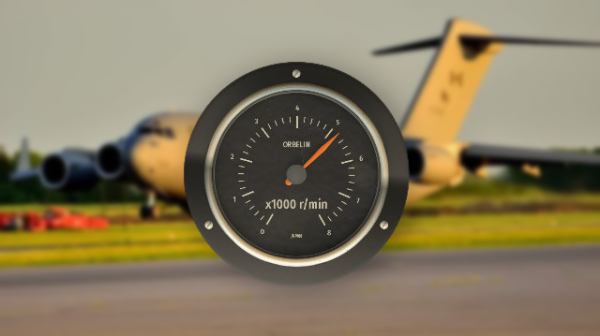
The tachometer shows {"value": 5200, "unit": "rpm"}
